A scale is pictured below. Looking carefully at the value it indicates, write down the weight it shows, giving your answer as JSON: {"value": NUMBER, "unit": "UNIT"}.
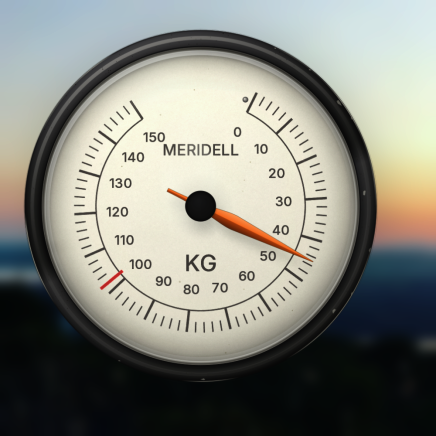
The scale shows {"value": 45, "unit": "kg"}
